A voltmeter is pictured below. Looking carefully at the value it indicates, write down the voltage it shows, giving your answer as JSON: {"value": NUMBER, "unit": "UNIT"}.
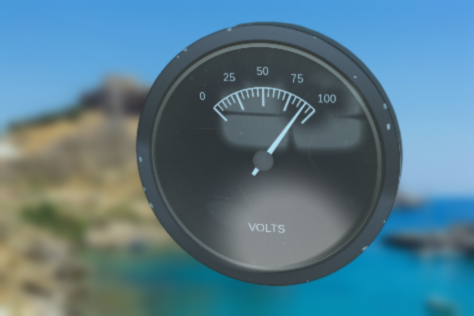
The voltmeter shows {"value": 90, "unit": "V"}
